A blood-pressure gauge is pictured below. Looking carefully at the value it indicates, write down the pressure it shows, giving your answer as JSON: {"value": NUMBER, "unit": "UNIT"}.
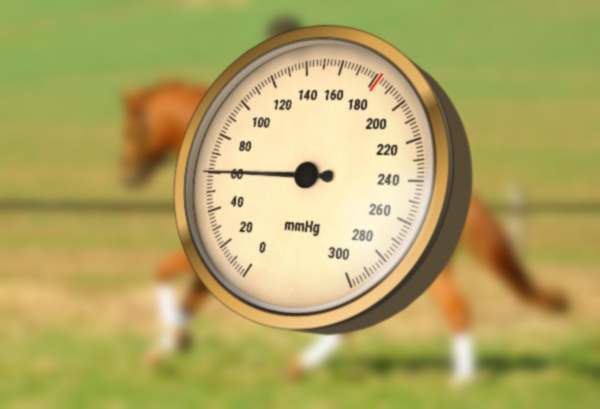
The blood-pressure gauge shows {"value": 60, "unit": "mmHg"}
